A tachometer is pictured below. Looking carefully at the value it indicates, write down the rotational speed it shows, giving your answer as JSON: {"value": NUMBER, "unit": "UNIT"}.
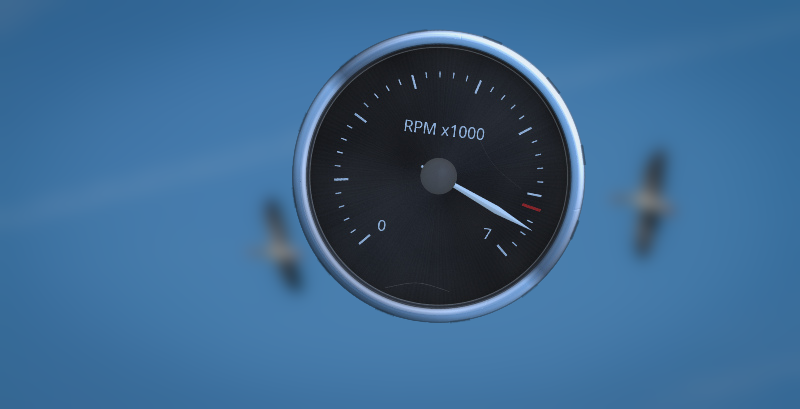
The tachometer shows {"value": 6500, "unit": "rpm"}
